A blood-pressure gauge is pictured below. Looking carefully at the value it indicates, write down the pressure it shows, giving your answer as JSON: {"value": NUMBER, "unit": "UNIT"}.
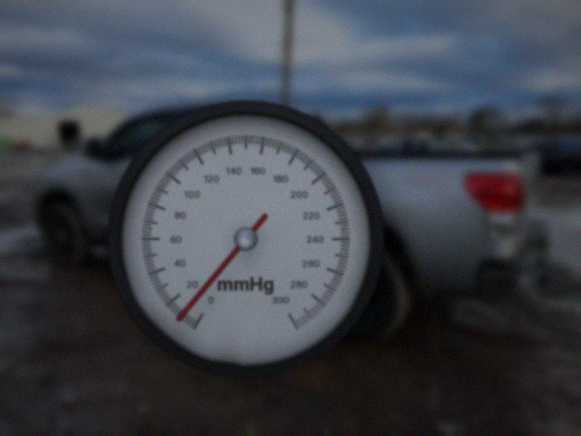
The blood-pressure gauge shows {"value": 10, "unit": "mmHg"}
